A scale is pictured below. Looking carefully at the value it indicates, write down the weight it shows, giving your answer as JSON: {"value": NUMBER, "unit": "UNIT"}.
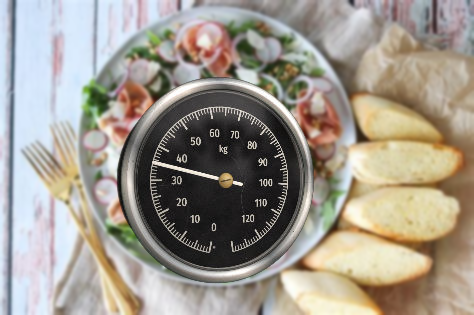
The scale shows {"value": 35, "unit": "kg"}
